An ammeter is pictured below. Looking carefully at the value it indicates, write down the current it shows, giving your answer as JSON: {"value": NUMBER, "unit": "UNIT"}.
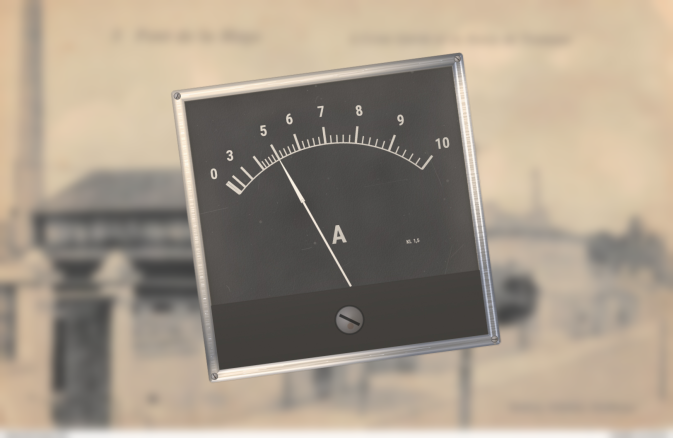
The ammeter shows {"value": 5, "unit": "A"}
